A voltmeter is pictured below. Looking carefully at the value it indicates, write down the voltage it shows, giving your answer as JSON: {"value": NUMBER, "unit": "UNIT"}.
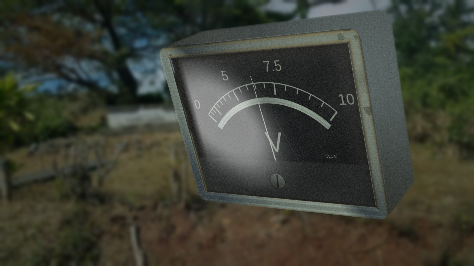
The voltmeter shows {"value": 6.5, "unit": "V"}
